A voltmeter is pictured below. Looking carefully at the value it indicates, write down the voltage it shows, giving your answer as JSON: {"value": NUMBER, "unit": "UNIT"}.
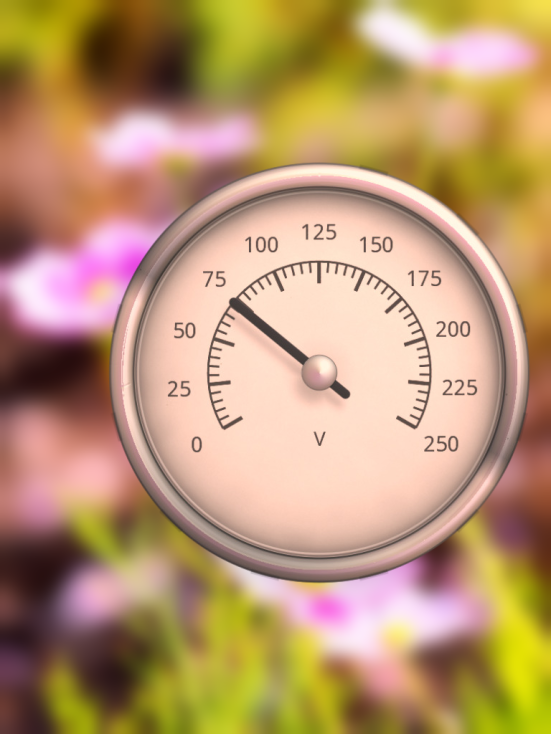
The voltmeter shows {"value": 72.5, "unit": "V"}
